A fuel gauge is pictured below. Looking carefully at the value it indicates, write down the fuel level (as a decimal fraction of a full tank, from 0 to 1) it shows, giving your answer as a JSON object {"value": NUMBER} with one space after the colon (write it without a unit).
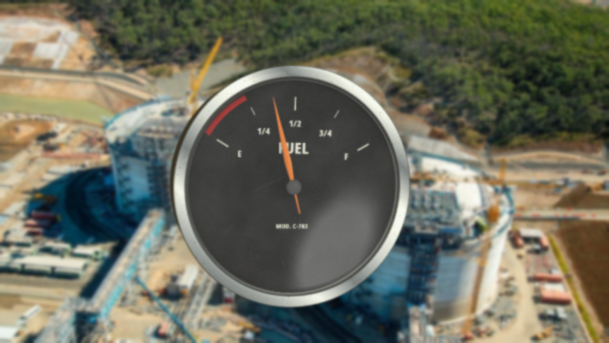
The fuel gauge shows {"value": 0.375}
